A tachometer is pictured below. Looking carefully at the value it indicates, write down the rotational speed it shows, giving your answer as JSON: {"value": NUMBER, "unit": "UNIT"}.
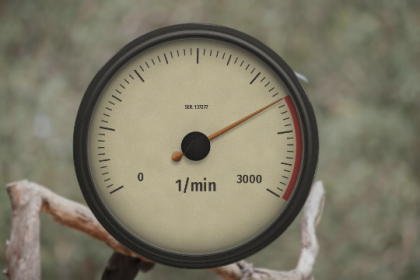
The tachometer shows {"value": 2250, "unit": "rpm"}
